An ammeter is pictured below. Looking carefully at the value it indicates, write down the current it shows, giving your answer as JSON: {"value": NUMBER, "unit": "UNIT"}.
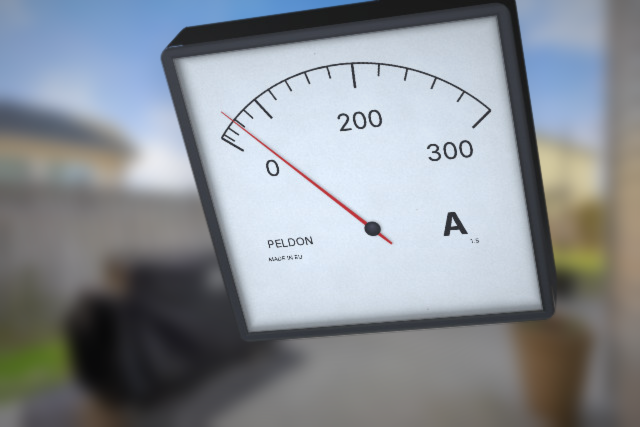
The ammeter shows {"value": 60, "unit": "A"}
